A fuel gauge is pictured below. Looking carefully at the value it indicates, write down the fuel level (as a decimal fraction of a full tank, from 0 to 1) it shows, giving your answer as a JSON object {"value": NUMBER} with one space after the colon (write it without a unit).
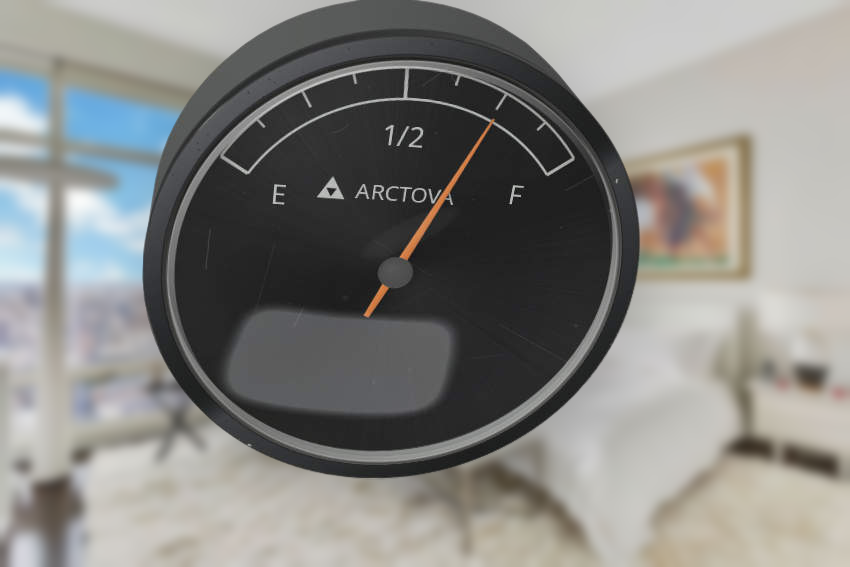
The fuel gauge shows {"value": 0.75}
